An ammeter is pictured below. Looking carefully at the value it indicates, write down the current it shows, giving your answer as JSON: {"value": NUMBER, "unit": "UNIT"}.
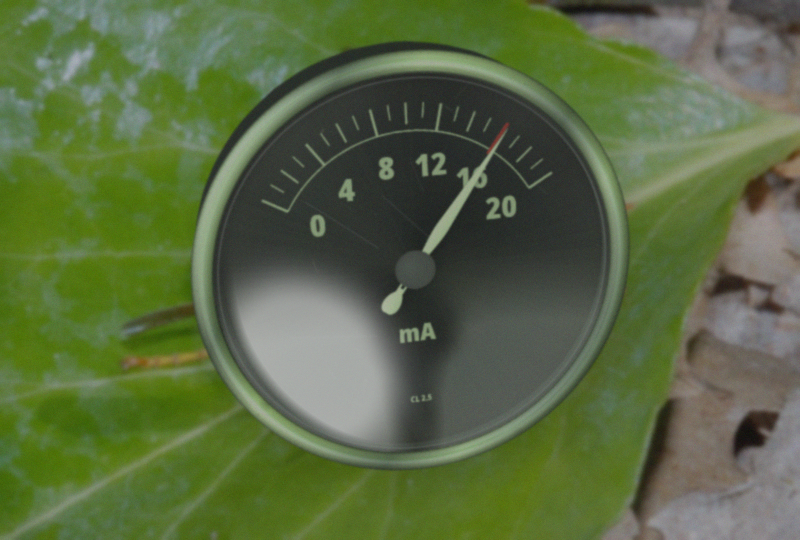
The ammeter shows {"value": 16, "unit": "mA"}
